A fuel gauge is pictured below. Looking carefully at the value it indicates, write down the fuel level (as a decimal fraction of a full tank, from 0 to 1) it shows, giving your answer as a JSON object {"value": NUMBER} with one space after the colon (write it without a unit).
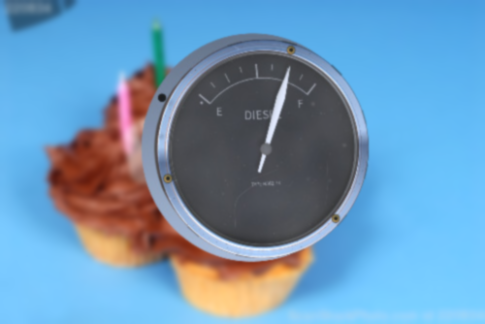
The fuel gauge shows {"value": 0.75}
